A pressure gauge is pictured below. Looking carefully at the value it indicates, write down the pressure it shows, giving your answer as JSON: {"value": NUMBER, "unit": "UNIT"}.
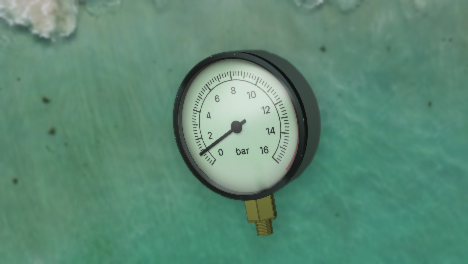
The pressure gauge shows {"value": 1, "unit": "bar"}
